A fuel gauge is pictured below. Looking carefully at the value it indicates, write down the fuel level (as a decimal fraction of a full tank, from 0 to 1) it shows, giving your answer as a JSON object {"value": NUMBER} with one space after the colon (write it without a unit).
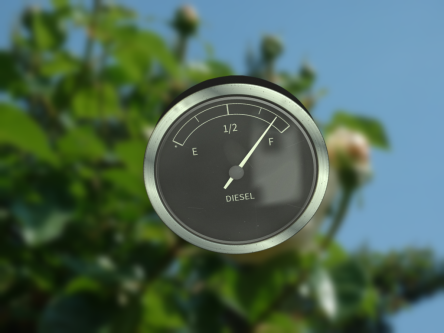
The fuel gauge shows {"value": 0.875}
